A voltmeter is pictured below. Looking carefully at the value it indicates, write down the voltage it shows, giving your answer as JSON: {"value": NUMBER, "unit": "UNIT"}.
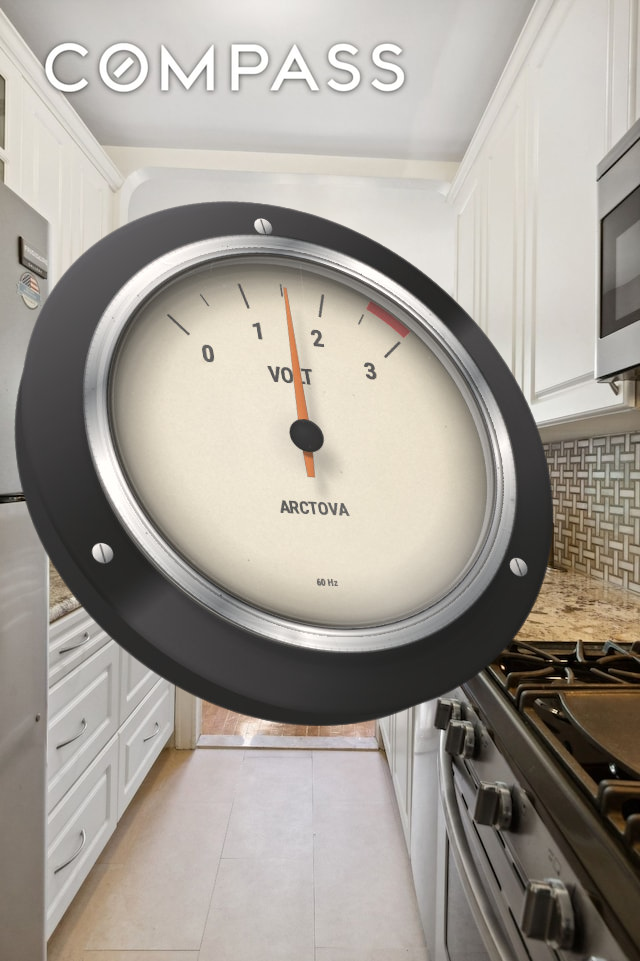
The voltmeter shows {"value": 1.5, "unit": "V"}
